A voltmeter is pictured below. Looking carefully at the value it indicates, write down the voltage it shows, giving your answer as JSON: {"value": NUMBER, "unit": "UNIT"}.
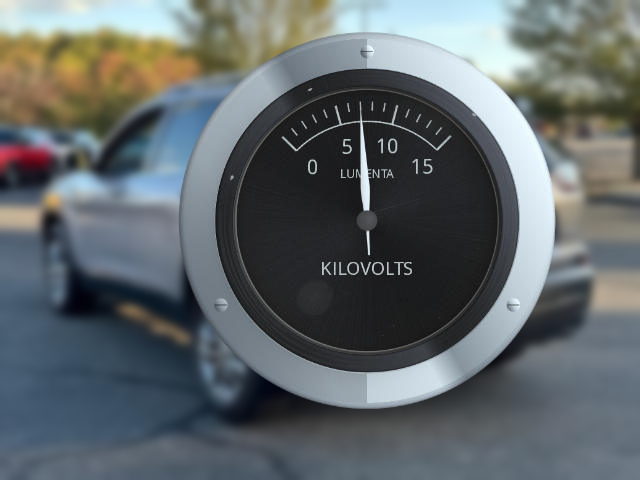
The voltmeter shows {"value": 7, "unit": "kV"}
